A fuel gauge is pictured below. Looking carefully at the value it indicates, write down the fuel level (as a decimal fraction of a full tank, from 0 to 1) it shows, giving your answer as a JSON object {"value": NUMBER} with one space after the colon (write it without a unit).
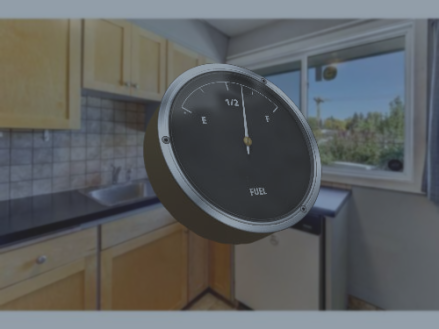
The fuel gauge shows {"value": 0.625}
